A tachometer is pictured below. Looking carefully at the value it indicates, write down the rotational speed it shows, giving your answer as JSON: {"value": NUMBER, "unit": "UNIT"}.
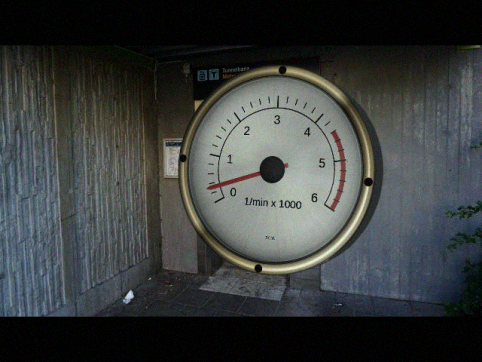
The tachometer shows {"value": 300, "unit": "rpm"}
